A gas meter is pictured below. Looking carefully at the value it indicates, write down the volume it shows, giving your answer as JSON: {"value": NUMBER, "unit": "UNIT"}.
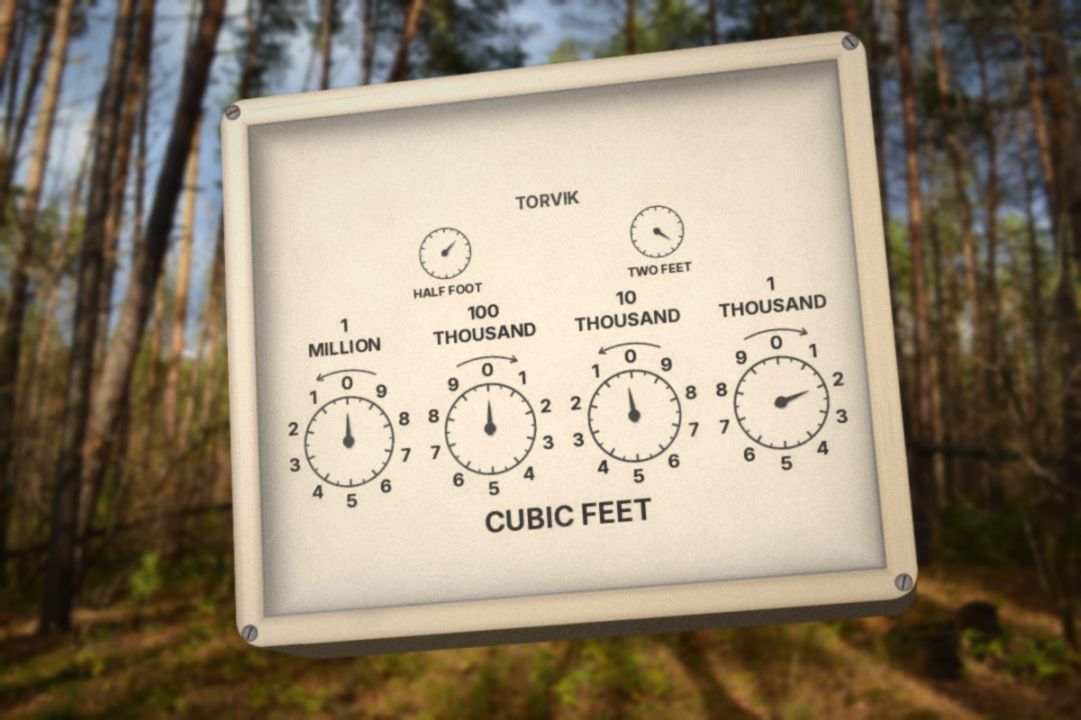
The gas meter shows {"value": 200, "unit": "ft³"}
